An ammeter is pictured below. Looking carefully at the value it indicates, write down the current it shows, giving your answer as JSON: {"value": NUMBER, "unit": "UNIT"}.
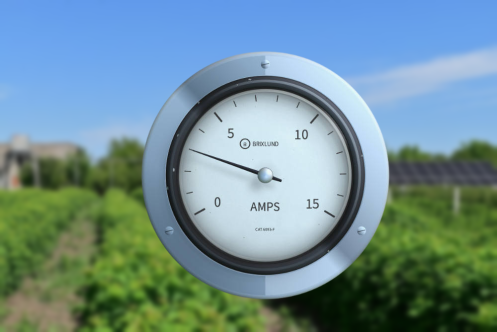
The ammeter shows {"value": 3, "unit": "A"}
